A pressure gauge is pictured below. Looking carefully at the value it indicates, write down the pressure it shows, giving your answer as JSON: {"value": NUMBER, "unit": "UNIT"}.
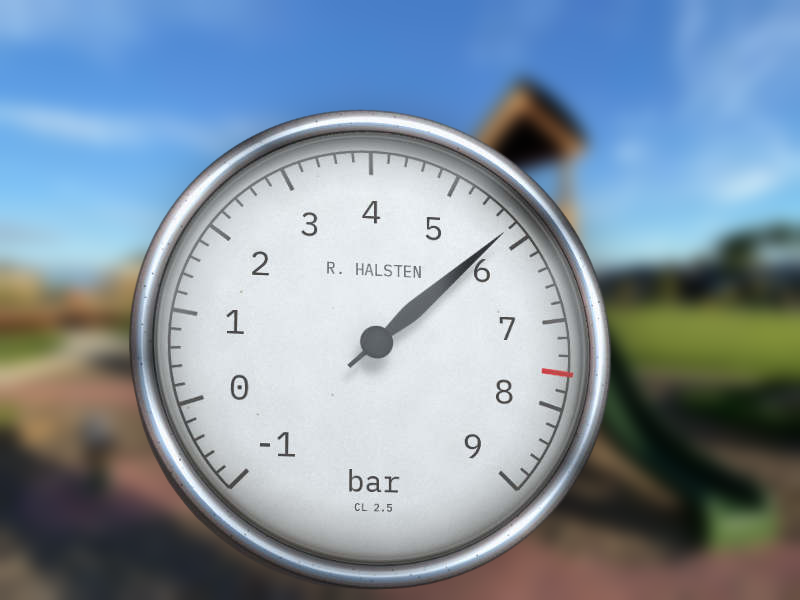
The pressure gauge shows {"value": 5.8, "unit": "bar"}
